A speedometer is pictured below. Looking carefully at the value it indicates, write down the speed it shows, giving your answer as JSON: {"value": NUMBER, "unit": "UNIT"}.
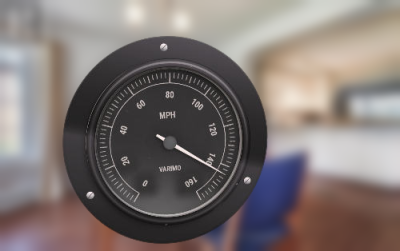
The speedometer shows {"value": 144, "unit": "mph"}
